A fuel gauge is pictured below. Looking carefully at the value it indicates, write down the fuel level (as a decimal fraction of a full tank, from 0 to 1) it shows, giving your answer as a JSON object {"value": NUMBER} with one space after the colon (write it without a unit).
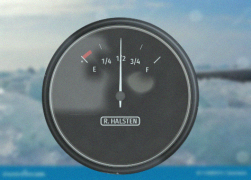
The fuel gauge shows {"value": 0.5}
